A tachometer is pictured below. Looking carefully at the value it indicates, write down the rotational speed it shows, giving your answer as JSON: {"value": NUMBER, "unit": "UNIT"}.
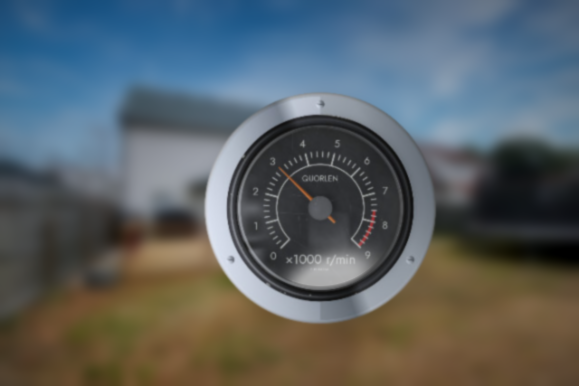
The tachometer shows {"value": 3000, "unit": "rpm"}
